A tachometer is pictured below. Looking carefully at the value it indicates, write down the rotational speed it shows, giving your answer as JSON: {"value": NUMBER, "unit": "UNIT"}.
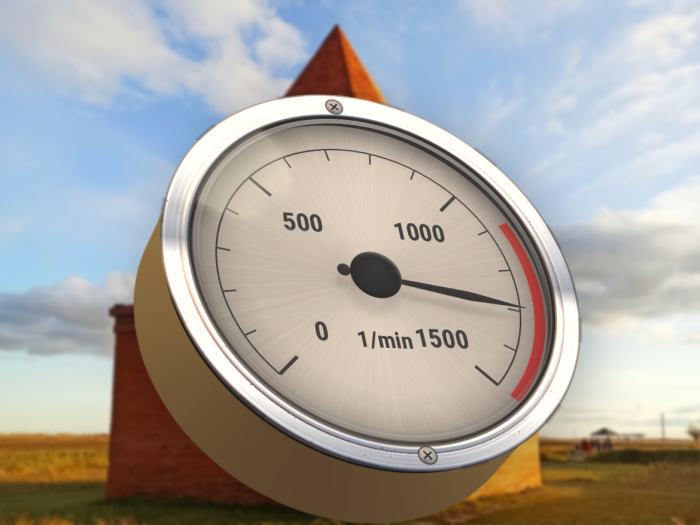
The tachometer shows {"value": 1300, "unit": "rpm"}
